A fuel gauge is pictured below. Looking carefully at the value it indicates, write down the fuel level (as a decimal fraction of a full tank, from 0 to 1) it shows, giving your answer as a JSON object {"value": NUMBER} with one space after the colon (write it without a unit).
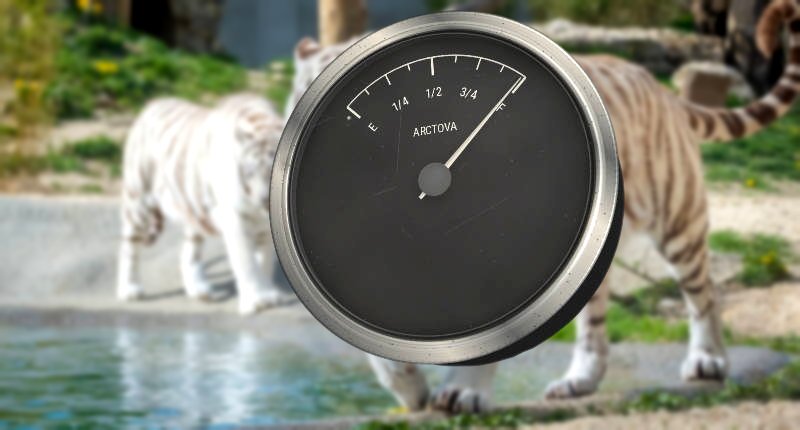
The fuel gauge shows {"value": 1}
